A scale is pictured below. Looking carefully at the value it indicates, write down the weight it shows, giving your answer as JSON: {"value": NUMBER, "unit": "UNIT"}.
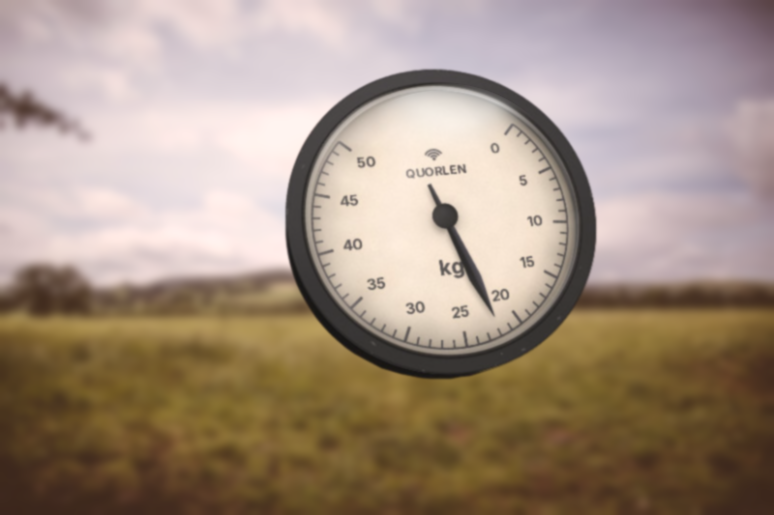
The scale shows {"value": 22, "unit": "kg"}
